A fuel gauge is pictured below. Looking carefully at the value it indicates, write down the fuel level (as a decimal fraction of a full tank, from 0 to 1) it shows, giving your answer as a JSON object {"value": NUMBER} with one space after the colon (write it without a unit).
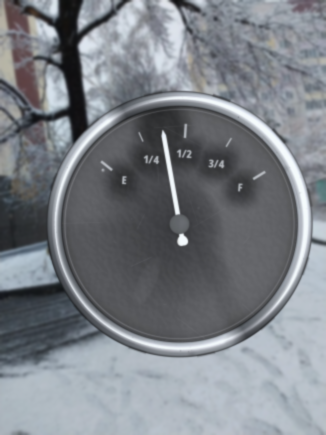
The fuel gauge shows {"value": 0.375}
